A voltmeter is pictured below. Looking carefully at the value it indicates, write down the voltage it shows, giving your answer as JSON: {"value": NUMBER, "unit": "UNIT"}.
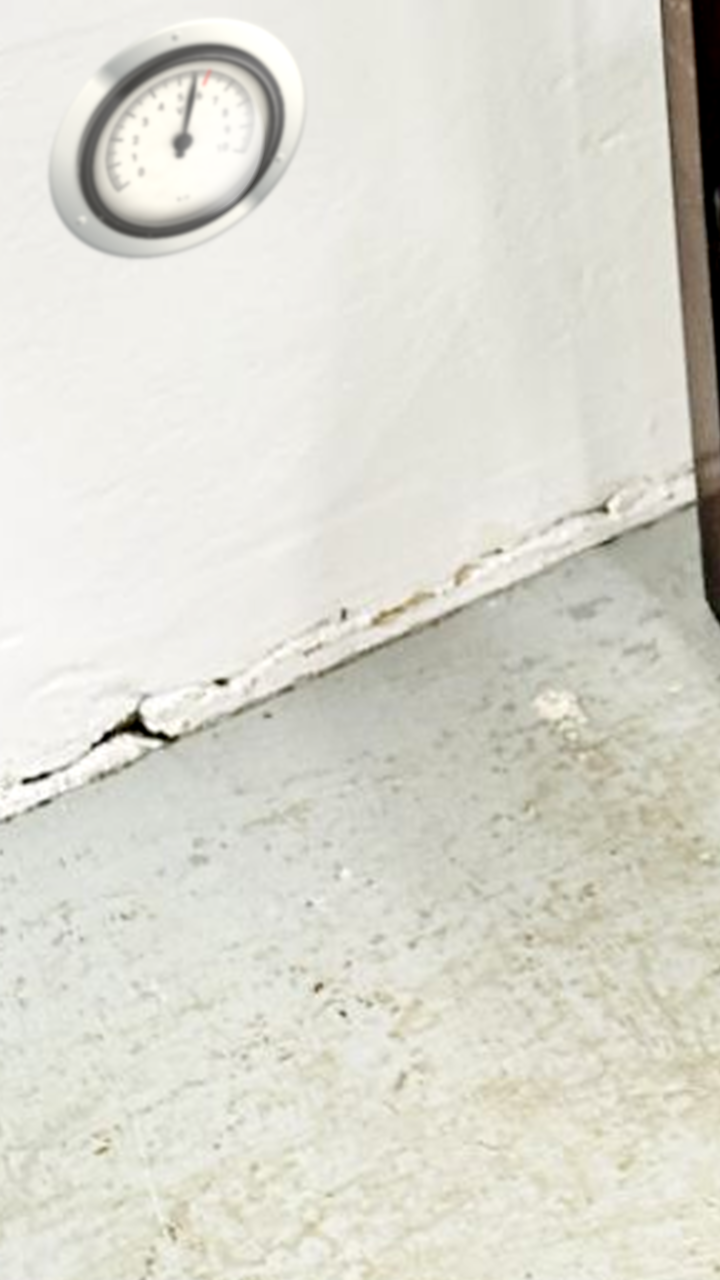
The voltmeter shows {"value": 5.5, "unit": "V"}
